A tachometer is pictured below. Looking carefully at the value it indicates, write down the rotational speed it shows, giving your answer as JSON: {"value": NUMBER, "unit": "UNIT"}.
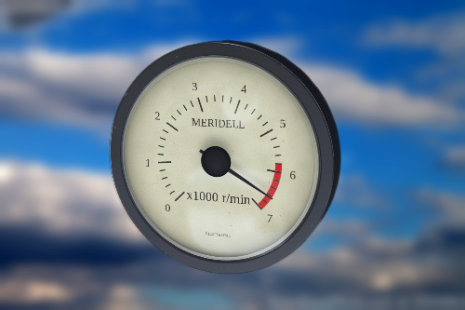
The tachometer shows {"value": 6600, "unit": "rpm"}
